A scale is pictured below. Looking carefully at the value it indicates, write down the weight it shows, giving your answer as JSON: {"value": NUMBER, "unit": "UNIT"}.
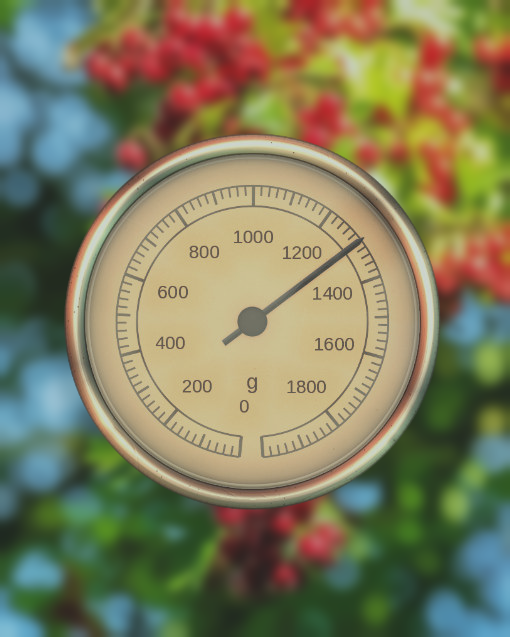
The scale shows {"value": 1300, "unit": "g"}
